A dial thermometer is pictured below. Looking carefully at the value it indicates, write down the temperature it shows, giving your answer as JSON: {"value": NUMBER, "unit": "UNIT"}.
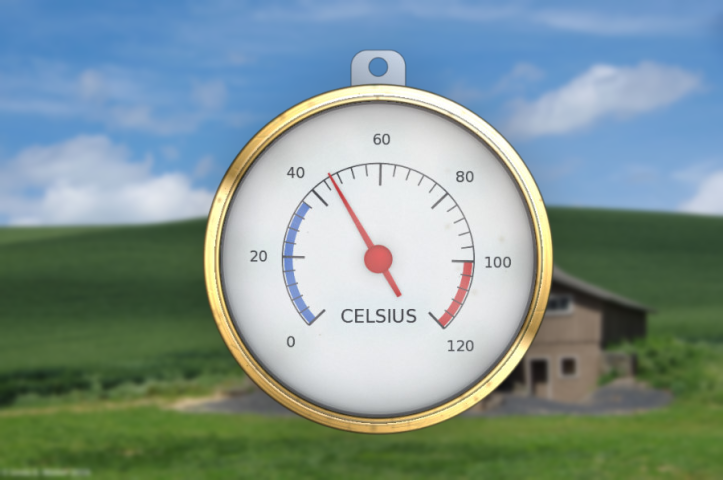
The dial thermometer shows {"value": 46, "unit": "°C"}
